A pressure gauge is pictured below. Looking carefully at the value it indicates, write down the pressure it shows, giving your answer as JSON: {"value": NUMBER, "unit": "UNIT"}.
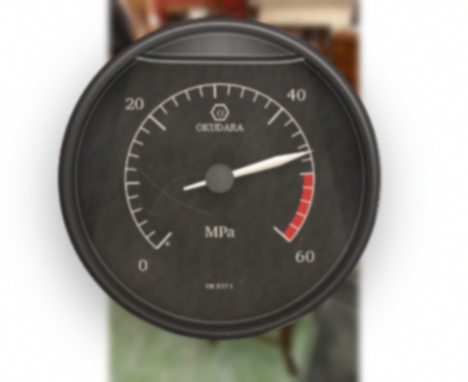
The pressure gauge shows {"value": 47, "unit": "MPa"}
